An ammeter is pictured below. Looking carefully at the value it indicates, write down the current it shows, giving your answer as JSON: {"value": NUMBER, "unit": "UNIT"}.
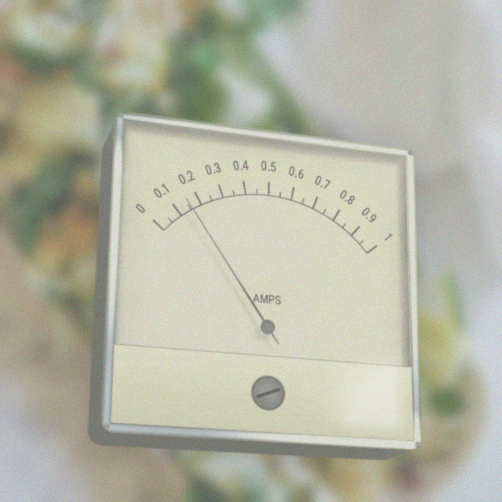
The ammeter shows {"value": 0.15, "unit": "A"}
